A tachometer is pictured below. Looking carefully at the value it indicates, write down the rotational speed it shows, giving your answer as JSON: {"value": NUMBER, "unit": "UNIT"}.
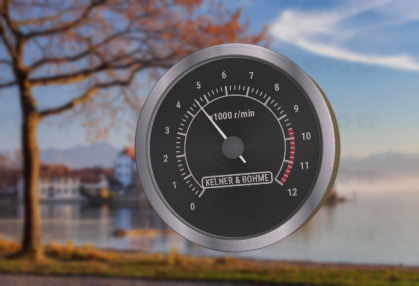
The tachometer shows {"value": 4600, "unit": "rpm"}
